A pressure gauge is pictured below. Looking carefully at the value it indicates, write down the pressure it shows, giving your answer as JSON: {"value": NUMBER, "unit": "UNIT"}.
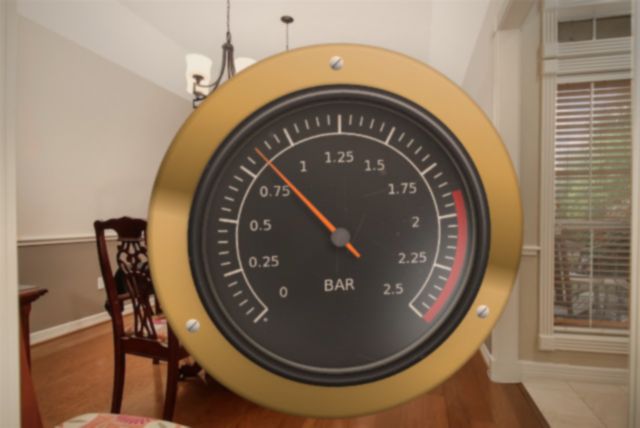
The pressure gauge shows {"value": 0.85, "unit": "bar"}
